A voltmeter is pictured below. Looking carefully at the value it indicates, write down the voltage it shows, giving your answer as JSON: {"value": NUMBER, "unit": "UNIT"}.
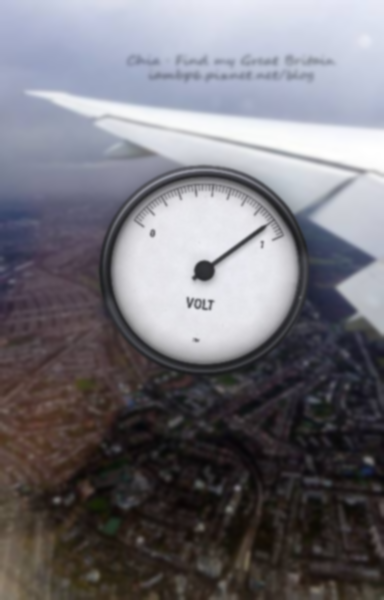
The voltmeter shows {"value": 0.9, "unit": "V"}
